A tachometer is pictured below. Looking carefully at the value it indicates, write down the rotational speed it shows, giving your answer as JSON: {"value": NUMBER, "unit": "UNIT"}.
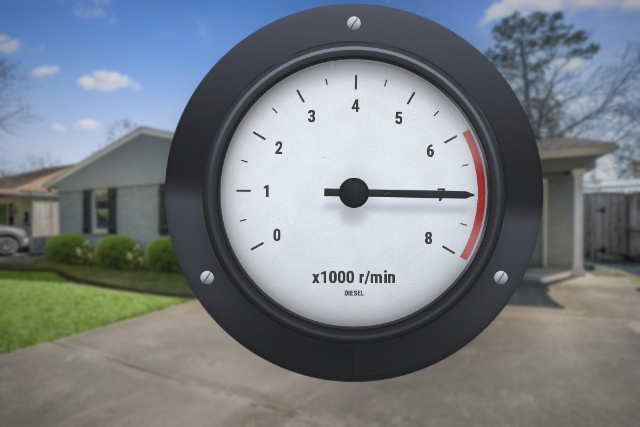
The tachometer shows {"value": 7000, "unit": "rpm"}
